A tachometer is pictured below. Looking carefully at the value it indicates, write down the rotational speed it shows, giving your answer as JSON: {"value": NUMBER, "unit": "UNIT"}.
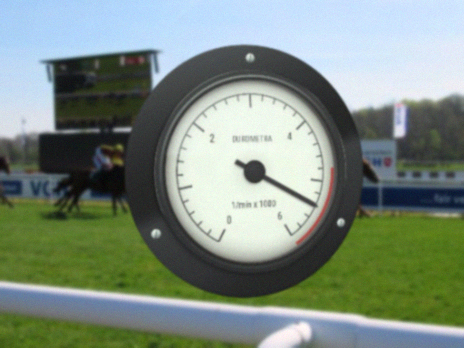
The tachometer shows {"value": 5400, "unit": "rpm"}
